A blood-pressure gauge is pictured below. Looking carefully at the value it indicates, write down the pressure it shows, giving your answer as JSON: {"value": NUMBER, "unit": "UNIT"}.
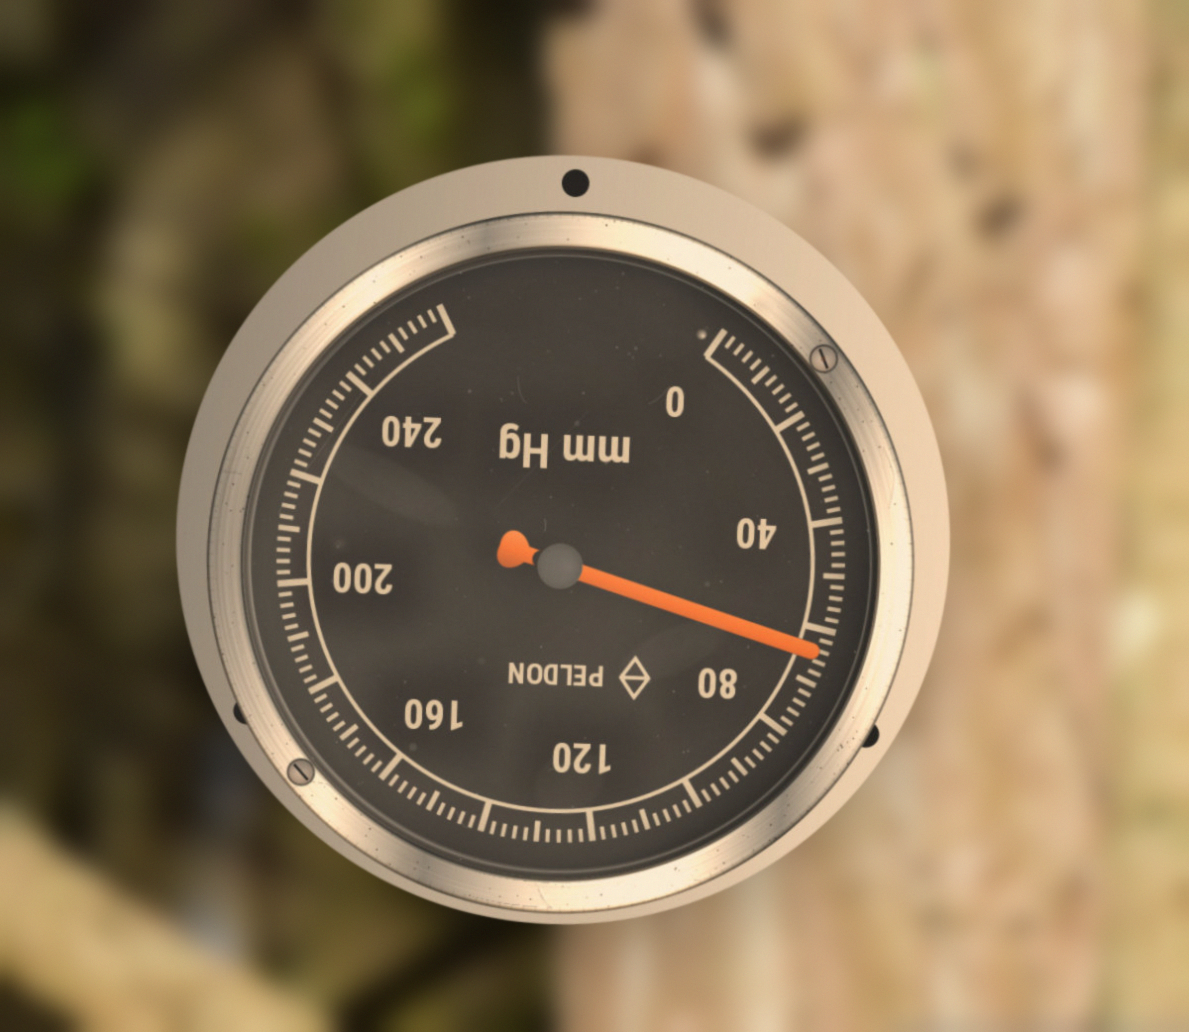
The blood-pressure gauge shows {"value": 64, "unit": "mmHg"}
